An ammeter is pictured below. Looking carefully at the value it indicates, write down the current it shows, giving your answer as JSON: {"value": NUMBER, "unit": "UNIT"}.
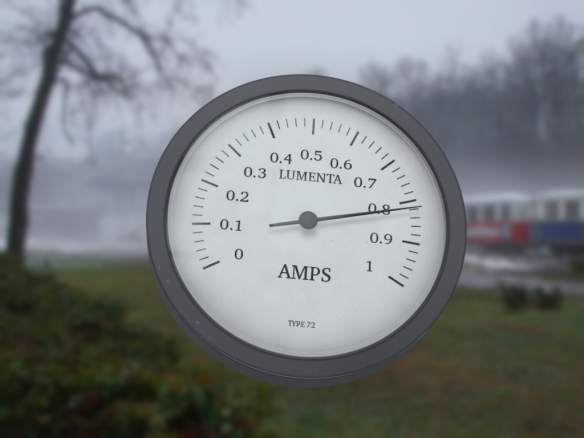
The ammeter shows {"value": 0.82, "unit": "A"}
